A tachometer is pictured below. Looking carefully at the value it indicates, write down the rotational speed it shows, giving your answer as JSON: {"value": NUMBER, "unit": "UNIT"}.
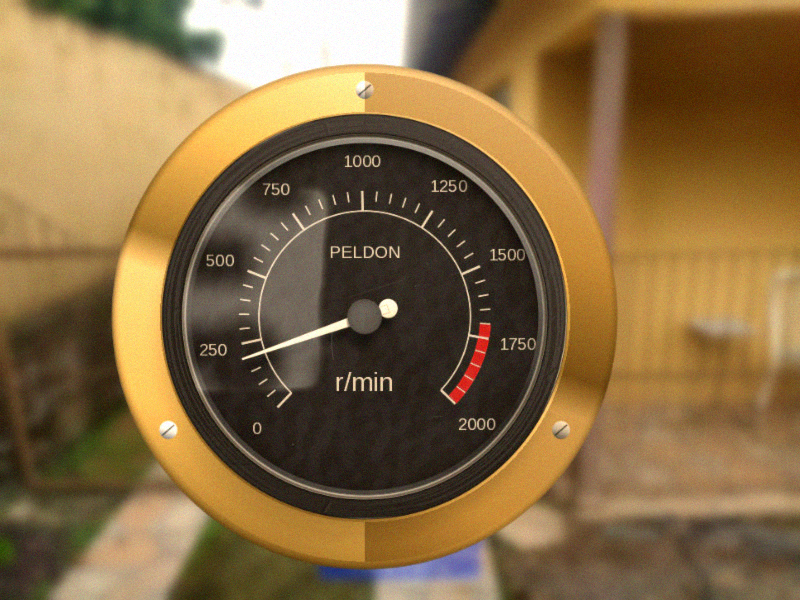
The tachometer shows {"value": 200, "unit": "rpm"}
